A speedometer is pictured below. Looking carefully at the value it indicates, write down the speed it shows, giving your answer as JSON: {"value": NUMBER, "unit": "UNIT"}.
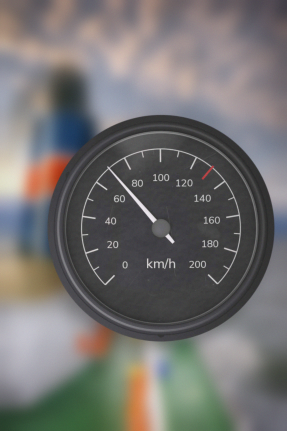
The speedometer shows {"value": 70, "unit": "km/h"}
